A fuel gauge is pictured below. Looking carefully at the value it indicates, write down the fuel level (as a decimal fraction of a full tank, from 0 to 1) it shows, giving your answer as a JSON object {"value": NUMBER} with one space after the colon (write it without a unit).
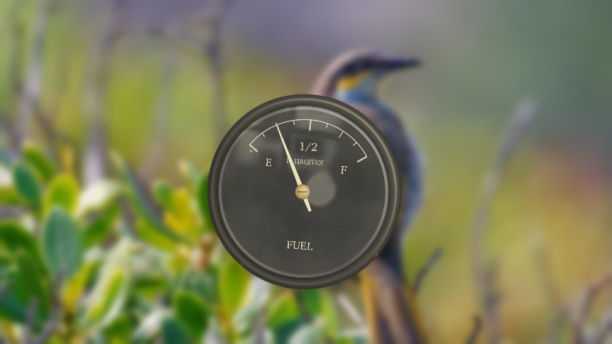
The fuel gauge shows {"value": 0.25}
